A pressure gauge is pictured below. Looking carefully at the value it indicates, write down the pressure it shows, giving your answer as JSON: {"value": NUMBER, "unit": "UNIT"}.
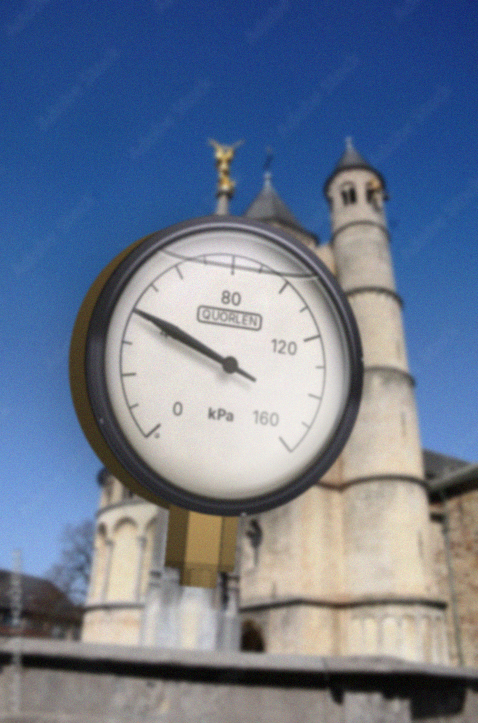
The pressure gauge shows {"value": 40, "unit": "kPa"}
